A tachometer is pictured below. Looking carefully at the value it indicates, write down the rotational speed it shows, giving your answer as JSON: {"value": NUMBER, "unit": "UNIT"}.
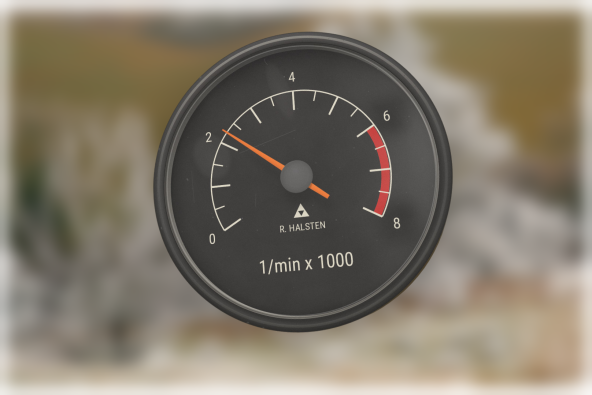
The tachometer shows {"value": 2250, "unit": "rpm"}
